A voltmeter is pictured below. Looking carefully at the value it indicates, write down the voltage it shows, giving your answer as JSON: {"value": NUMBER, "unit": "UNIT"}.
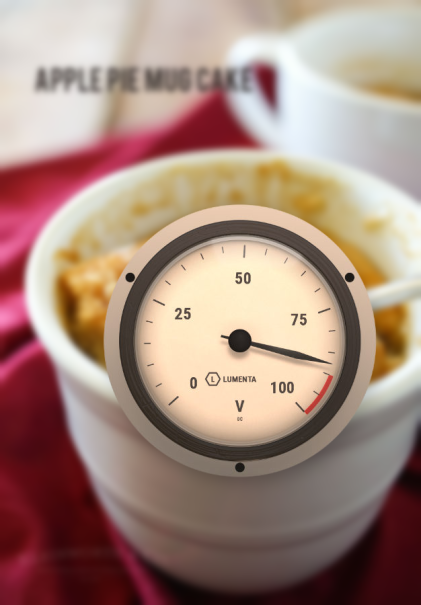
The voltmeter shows {"value": 87.5, "unit": "V"}
